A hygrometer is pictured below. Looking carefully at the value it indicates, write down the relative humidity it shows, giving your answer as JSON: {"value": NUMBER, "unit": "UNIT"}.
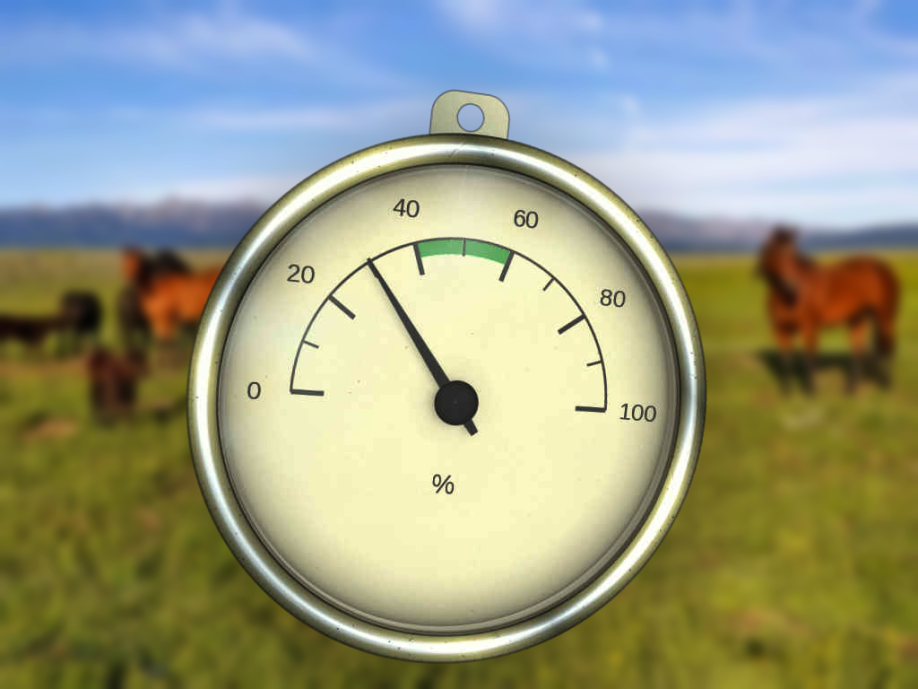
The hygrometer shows {"value": 30, "unit": "%"}
